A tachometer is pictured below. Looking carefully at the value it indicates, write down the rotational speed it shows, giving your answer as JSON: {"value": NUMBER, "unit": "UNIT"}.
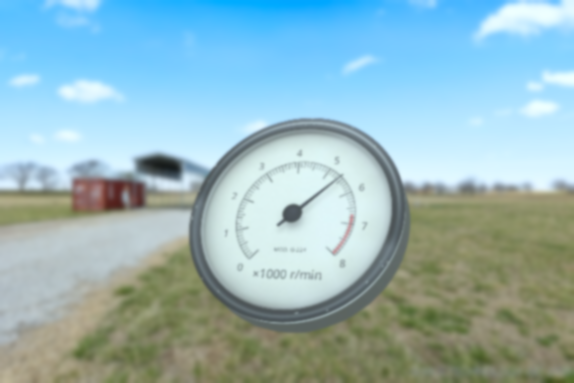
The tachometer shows {"value": 5500, "unit": "rpm"}
